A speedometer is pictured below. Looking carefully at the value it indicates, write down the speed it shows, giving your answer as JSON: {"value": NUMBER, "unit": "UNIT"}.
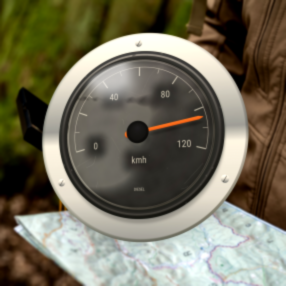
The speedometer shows {"value": 105, "unit": "km/h"}
